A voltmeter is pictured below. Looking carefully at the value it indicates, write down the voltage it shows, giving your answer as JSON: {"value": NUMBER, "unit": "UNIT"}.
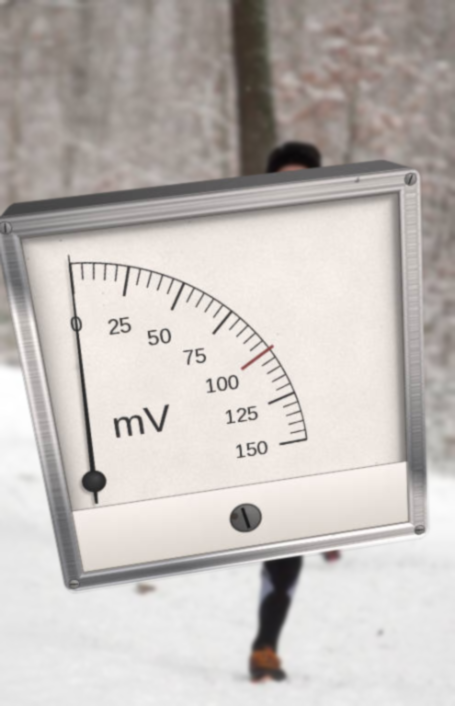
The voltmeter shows {"value": 0, "unit": "mV"}
